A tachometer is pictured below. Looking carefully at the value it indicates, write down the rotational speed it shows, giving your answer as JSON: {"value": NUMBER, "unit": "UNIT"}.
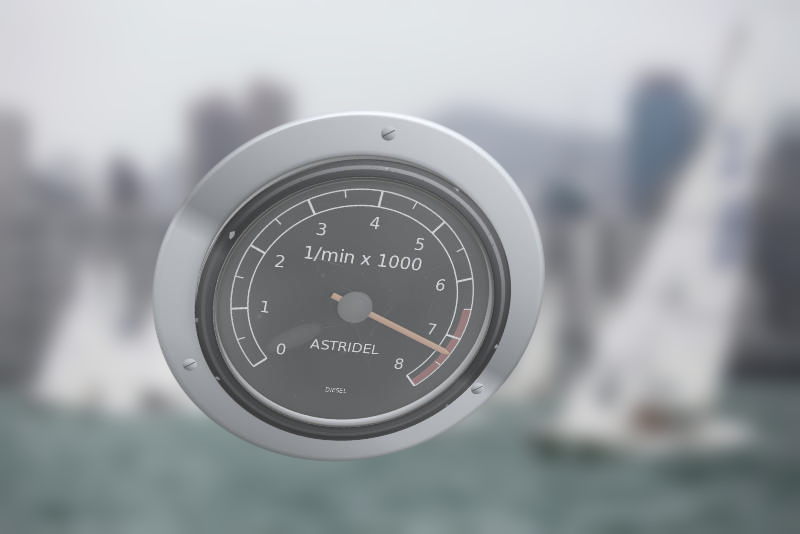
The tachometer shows {"value": 7250, "unit": "rpm"}
